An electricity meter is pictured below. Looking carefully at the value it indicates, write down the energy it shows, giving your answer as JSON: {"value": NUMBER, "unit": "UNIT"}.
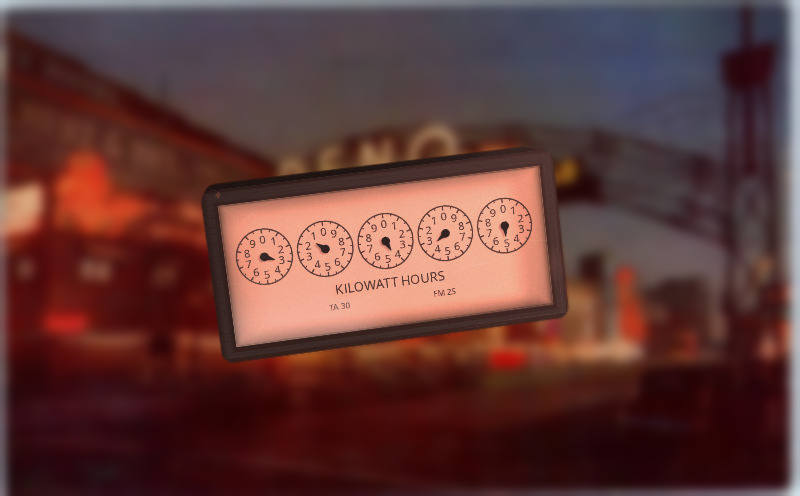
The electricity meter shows {"value": 31435, "unit": "kWh"}
